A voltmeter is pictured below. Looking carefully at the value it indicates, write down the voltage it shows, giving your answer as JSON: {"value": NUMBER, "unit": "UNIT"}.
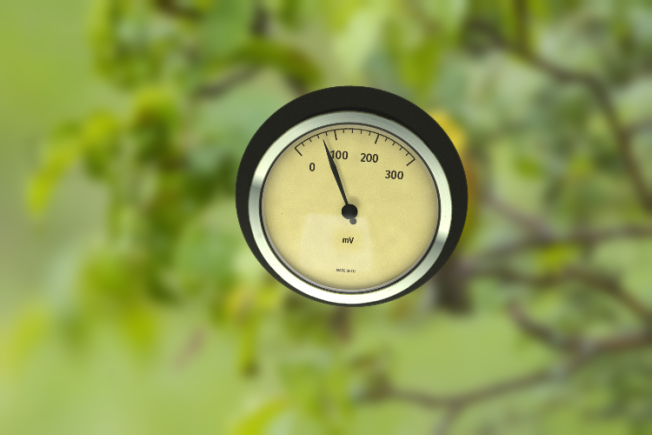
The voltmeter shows {"value": 70, "unit": "mV"}
